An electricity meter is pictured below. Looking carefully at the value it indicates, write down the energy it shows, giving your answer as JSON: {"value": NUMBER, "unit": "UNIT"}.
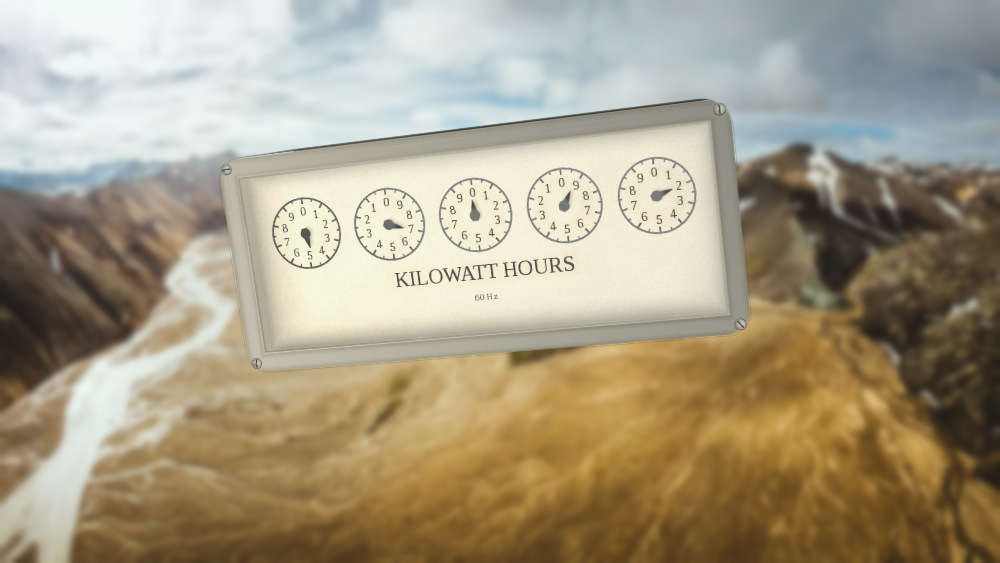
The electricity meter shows {"value": 46992, "unit": "kWh"}
